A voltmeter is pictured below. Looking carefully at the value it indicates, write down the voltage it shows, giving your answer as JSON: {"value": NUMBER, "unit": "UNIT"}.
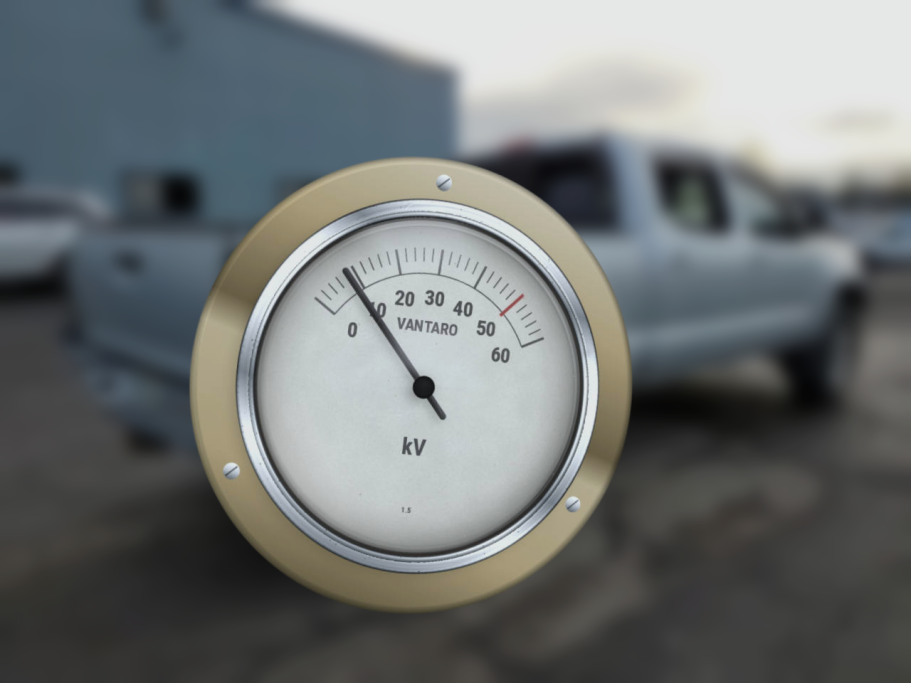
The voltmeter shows {"value": 8, "unit": "kV"}
